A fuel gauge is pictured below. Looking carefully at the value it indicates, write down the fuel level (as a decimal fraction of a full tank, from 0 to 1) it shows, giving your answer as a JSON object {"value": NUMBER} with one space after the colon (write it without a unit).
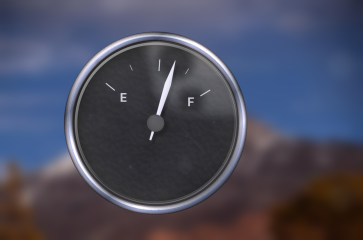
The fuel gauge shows {"value": 0.625}
